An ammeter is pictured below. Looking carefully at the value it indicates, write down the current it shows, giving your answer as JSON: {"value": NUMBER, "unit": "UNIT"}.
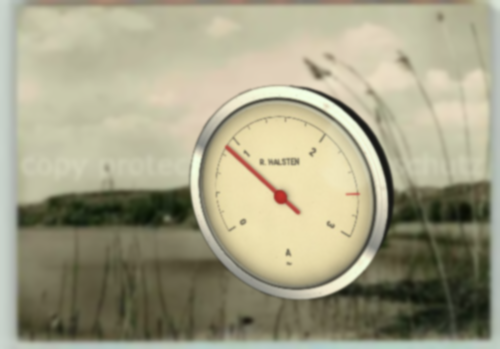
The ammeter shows {"value": 0.9, "unit": "A"}
